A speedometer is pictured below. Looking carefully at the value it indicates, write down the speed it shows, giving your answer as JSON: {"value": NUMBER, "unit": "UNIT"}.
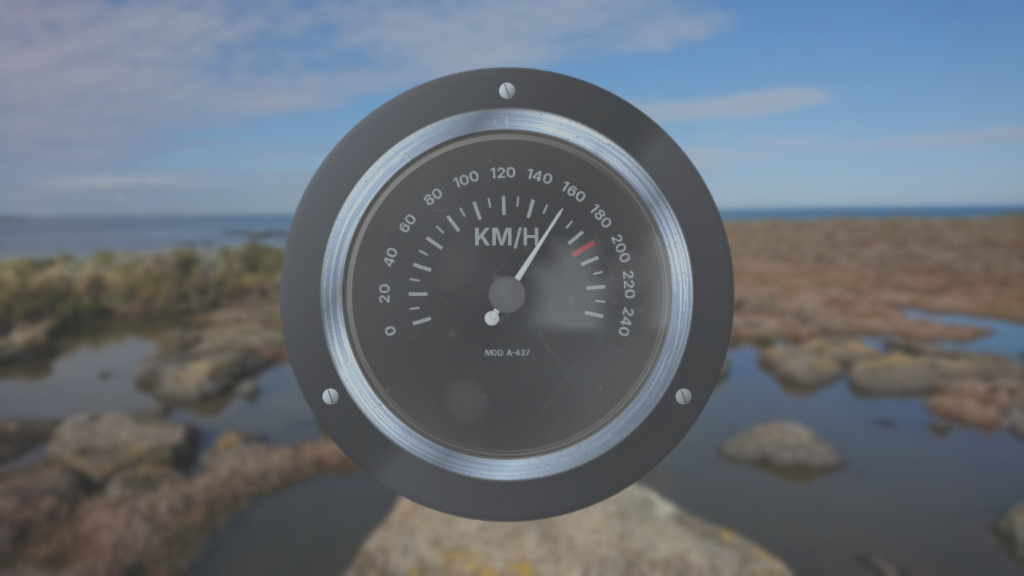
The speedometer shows {"value": 160, "unit": "km/h"}
